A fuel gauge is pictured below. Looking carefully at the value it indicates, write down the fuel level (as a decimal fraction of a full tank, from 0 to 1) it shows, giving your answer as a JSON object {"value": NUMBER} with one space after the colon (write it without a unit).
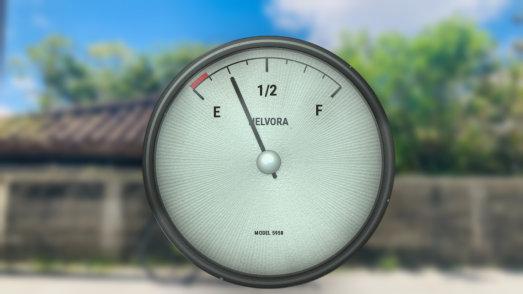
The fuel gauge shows {"value": 0.25}
